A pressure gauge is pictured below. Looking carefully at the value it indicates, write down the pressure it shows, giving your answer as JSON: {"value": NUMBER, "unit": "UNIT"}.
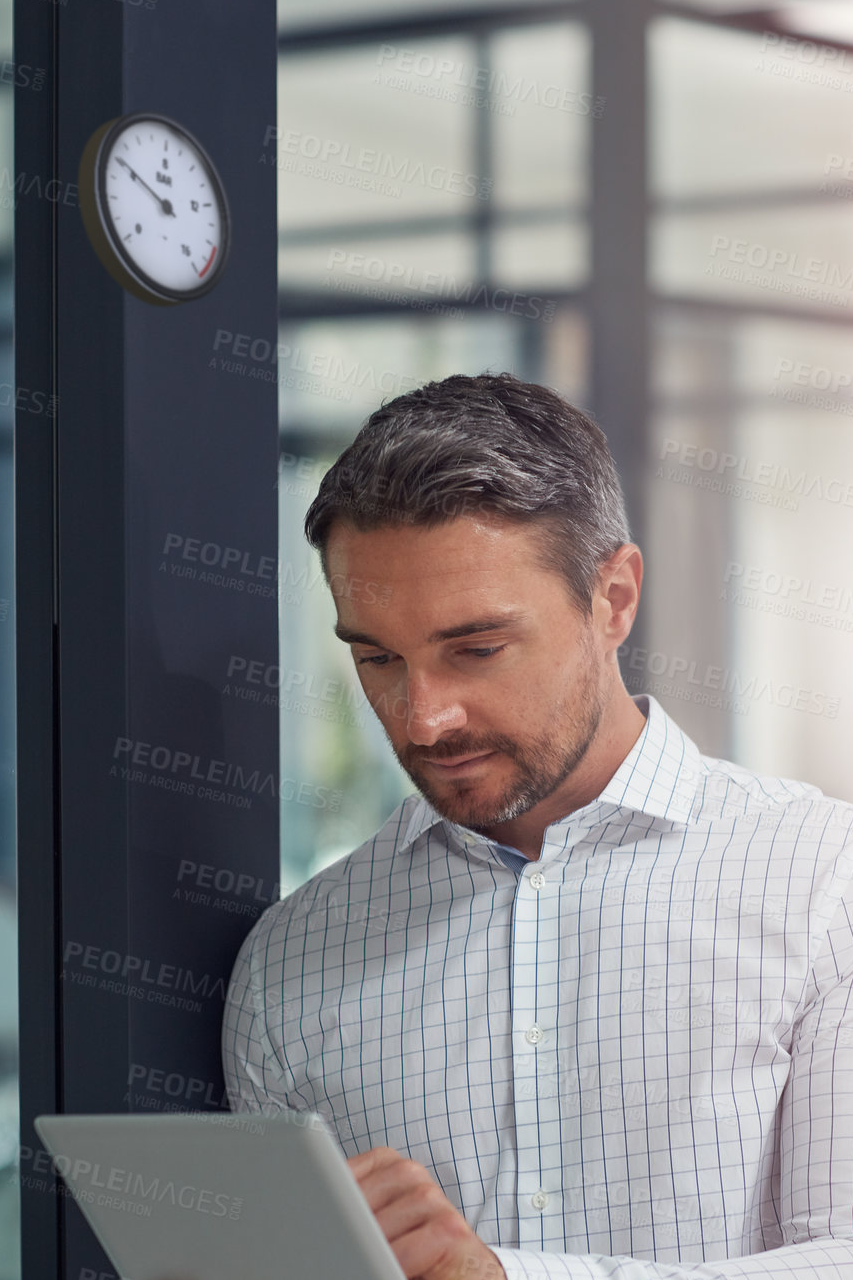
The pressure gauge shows {"value": 4, "unit": "bar"}
